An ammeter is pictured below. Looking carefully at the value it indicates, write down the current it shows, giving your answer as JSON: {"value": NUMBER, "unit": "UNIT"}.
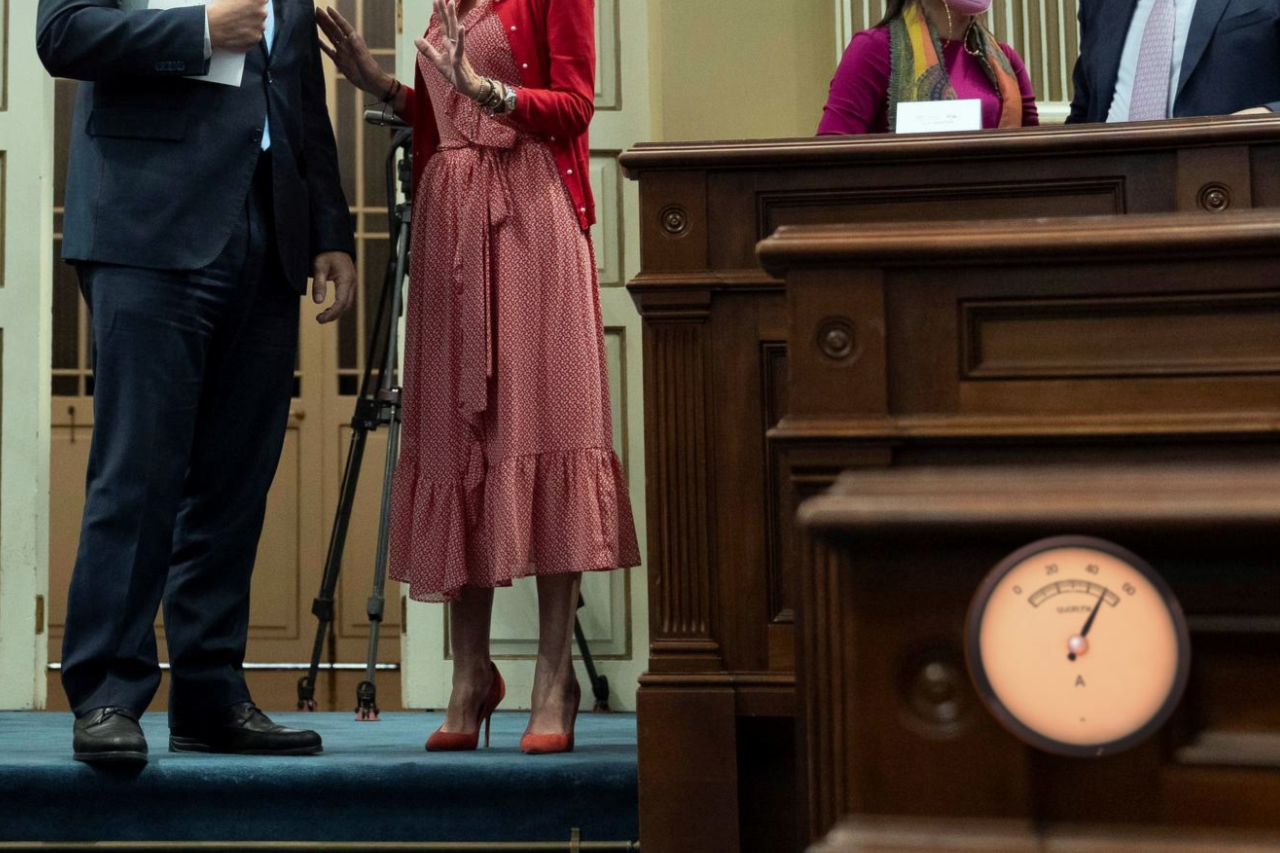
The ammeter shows {"value": 50, "unit": "A"}
